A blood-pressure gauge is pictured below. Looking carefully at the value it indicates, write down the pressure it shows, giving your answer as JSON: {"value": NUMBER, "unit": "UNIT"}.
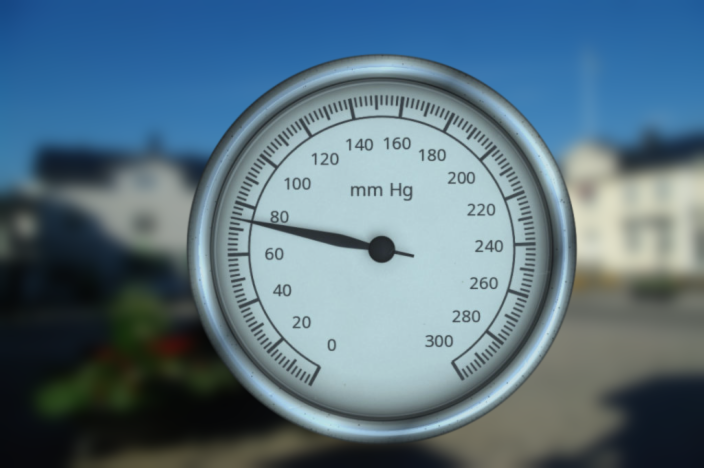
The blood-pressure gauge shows {"value": 74, "unit": "mmHg"}
